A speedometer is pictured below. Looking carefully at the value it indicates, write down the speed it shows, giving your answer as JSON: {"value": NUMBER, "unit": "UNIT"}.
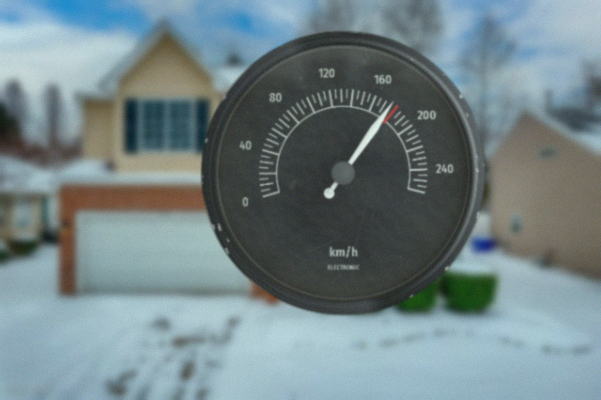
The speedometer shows {"value": 175, "unit": "km/h"}
